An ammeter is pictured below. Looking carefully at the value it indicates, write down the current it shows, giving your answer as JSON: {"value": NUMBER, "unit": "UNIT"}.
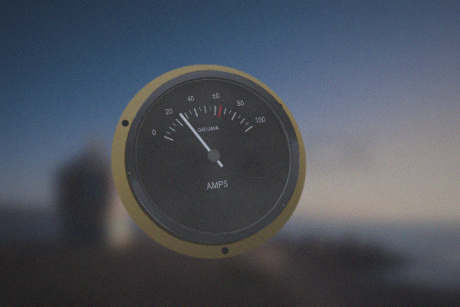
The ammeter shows {"value": 25, "unit": "A"}
